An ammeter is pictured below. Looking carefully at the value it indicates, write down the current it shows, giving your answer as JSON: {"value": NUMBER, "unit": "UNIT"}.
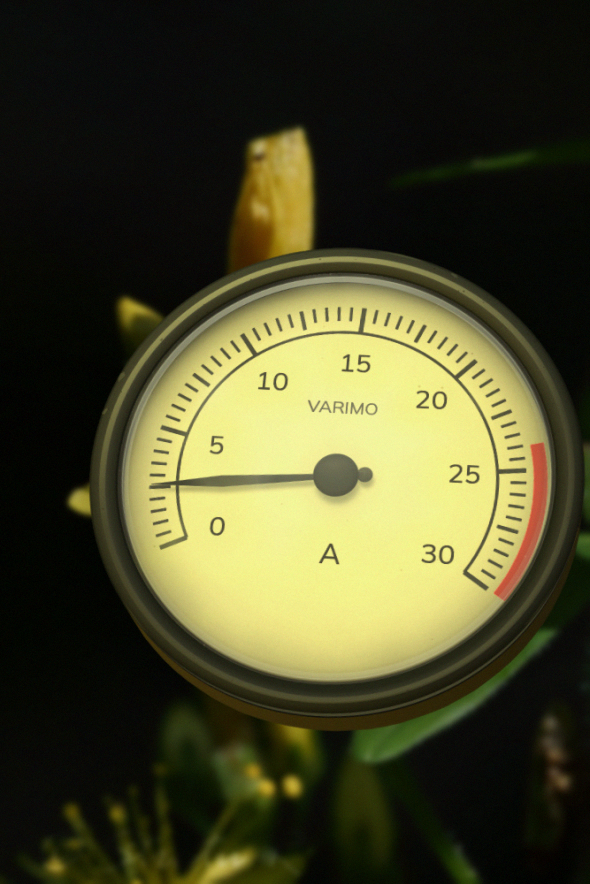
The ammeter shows {"value": 2.5, "unit": "A"}
